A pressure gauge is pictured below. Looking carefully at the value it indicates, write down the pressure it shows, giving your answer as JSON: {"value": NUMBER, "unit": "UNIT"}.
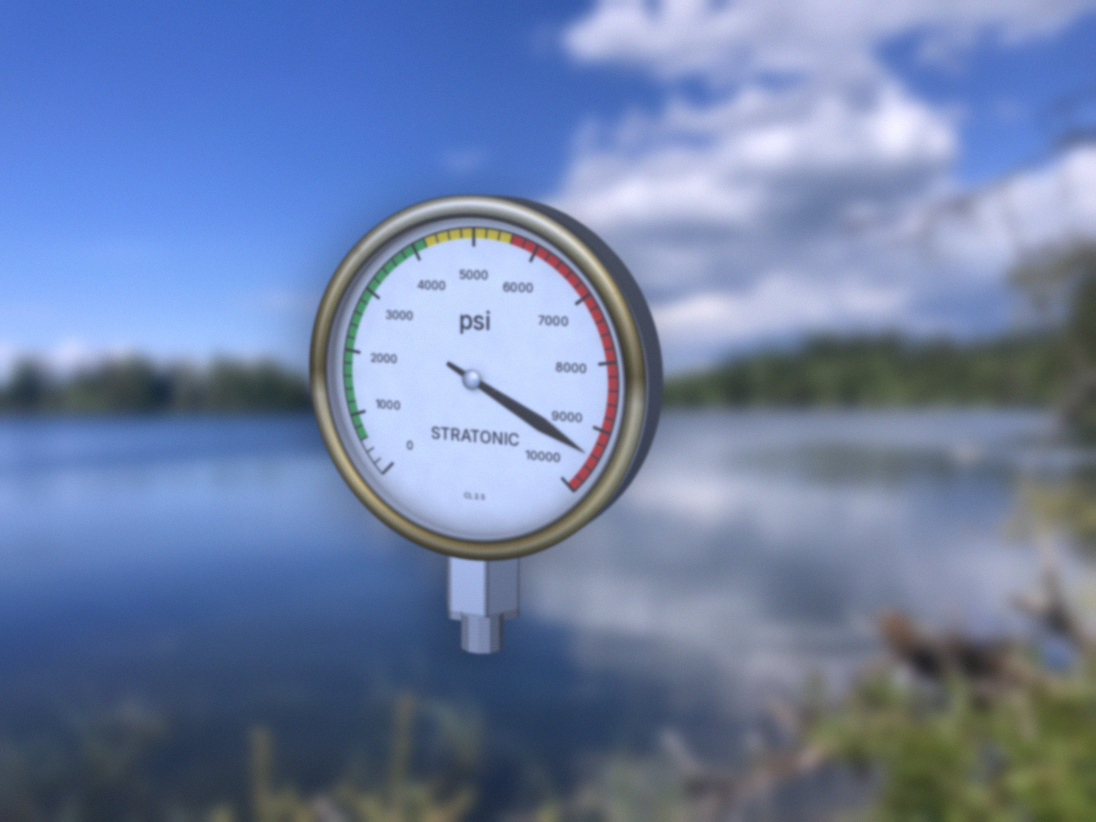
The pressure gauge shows {"value": 9400, "unit": "psi"}
